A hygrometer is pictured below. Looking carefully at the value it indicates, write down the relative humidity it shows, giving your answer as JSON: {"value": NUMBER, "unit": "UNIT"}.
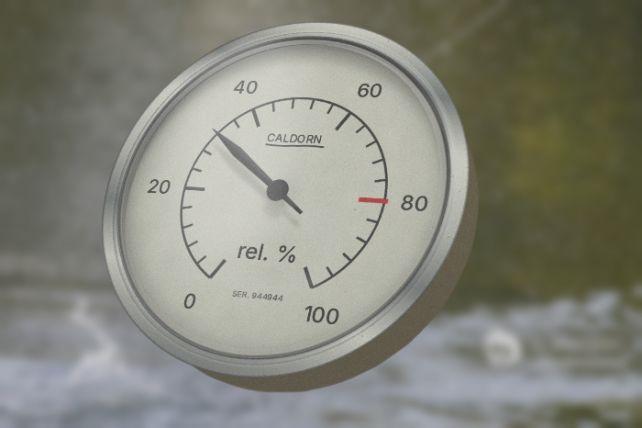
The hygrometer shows {"value": 32, "unit": "%"}
